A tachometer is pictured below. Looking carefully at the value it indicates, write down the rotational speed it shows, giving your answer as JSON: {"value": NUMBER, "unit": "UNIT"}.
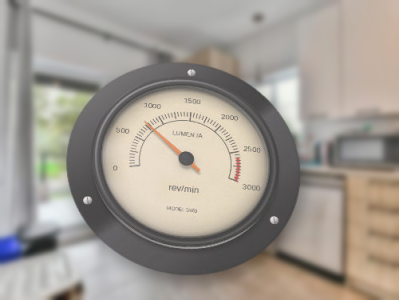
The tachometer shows {"value": 750, "unit": "rpm"}
